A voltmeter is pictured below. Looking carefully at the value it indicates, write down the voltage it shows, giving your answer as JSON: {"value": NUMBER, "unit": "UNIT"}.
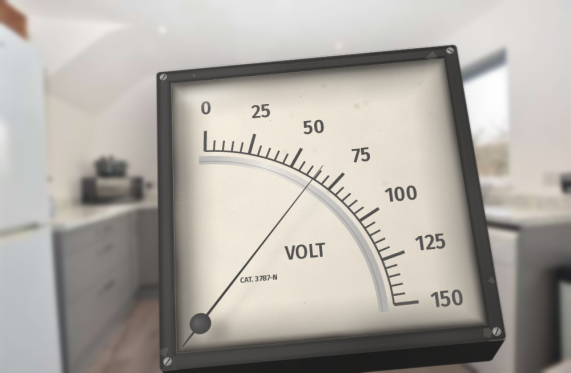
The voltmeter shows {"value": 65, "unit": "V"}
